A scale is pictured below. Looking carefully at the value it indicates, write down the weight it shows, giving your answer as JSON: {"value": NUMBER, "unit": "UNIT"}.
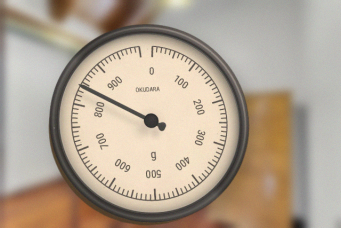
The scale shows {"value": 840, "unit": "g"}
